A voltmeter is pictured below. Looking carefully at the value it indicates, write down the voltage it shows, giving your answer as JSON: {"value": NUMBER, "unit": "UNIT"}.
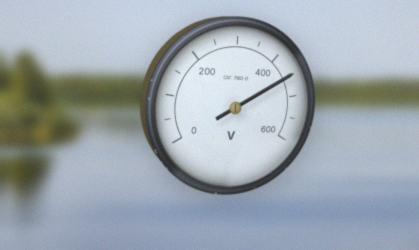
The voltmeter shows {"value": 450, "unit": "V"}
